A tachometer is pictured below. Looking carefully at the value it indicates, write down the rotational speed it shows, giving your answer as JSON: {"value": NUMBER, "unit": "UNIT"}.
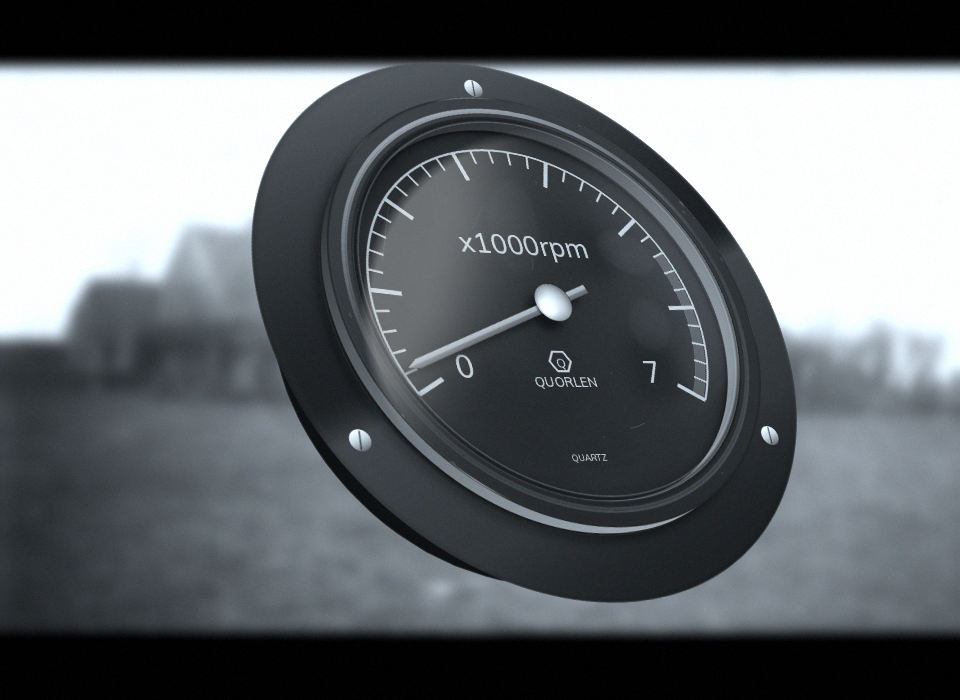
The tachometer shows {"value": 200, "unit": "rpm"}
